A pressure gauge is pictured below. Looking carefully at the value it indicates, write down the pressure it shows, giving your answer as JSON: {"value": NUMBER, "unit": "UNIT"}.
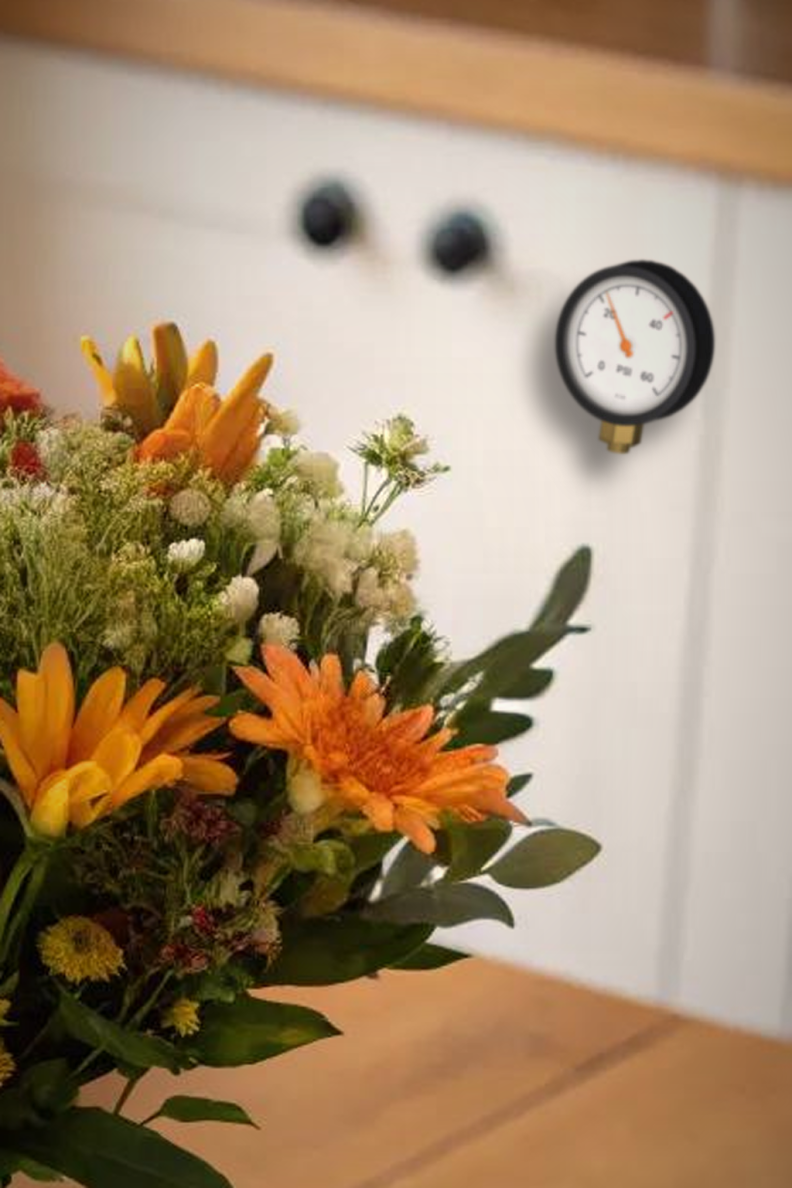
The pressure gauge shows {"value": 22.5, "unit": "psi"}
